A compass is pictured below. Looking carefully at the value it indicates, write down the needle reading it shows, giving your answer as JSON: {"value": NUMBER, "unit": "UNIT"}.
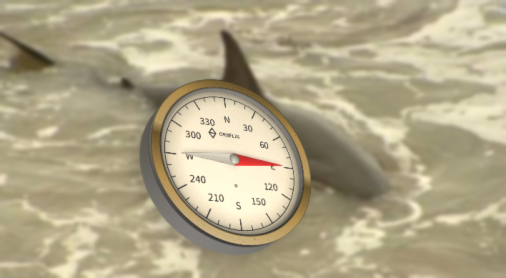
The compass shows {"value": 90, "unit": "°"}
